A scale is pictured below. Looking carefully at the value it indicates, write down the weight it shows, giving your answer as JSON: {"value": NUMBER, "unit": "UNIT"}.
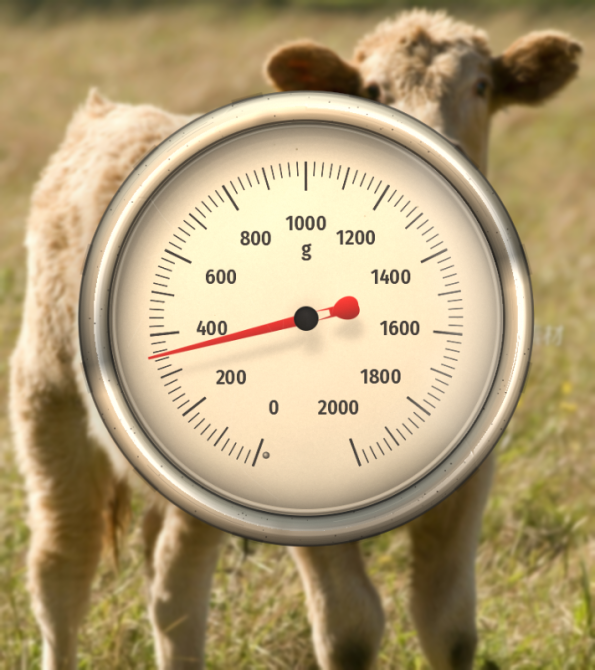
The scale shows {"value": 350, "unit": "g"}
